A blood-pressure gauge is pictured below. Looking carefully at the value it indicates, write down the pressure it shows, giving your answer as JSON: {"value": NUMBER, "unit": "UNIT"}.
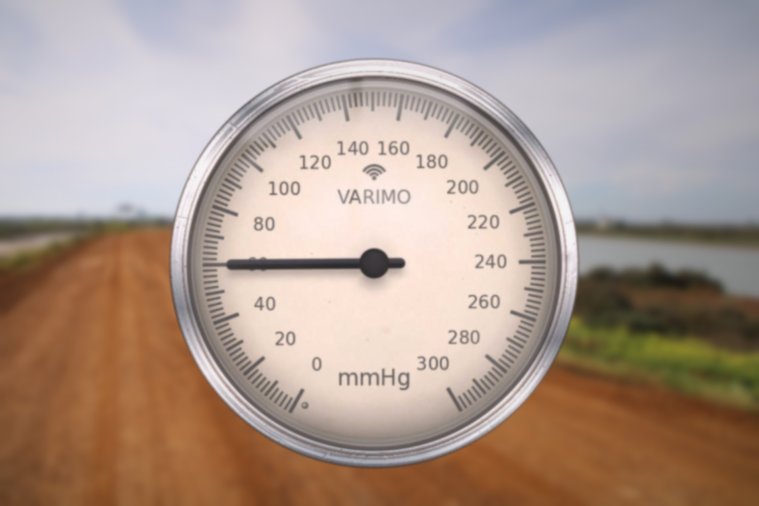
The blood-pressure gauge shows {"value": 60, "unit": "mmHg"}
